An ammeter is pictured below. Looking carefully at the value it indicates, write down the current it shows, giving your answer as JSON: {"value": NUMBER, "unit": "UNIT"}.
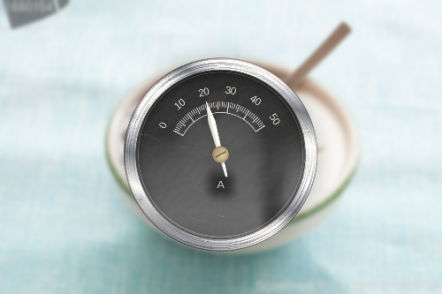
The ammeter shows {"value": 20, "unit": "A"}
